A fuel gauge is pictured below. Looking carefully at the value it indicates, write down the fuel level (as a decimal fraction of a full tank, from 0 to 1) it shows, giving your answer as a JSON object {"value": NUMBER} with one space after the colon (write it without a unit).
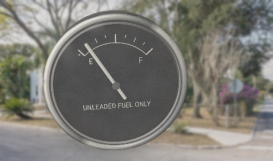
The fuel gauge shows {"value": 0.125}
